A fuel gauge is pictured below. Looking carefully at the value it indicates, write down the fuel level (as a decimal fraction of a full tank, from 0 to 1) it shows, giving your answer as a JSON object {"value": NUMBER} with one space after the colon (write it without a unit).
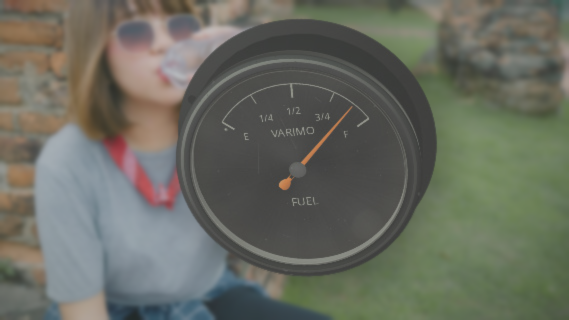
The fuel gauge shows {"value": 0.875}
